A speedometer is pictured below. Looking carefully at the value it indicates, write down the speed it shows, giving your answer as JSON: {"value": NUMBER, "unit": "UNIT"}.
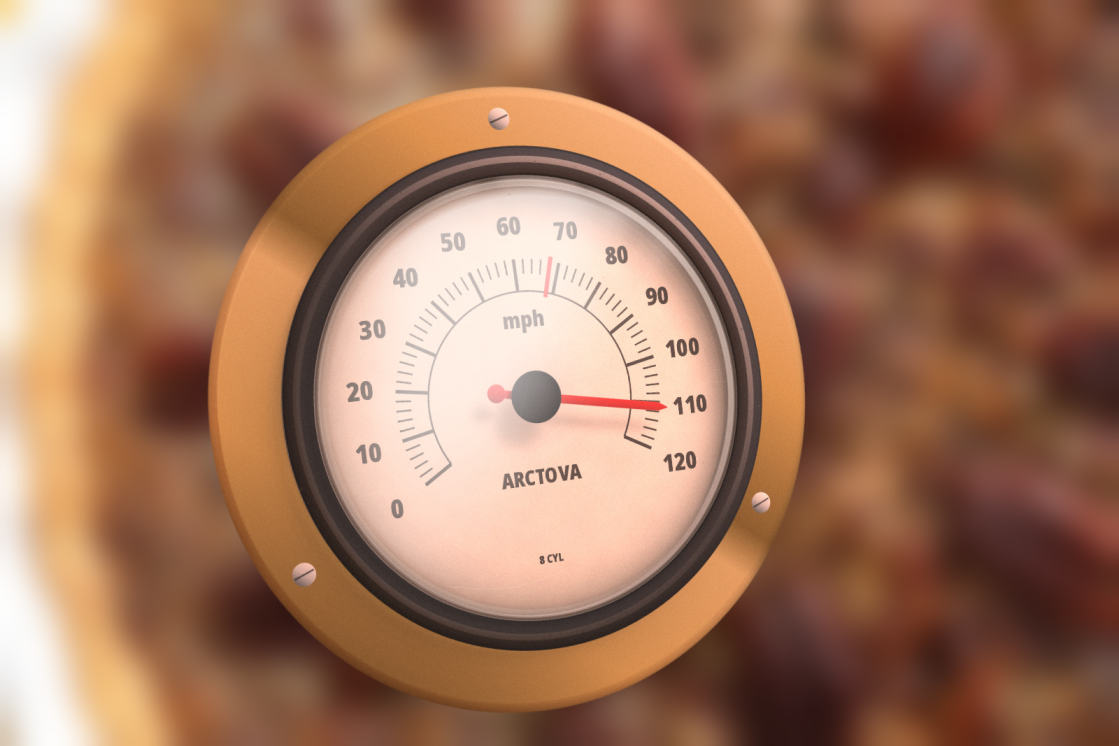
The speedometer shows {"value": 111, "unit": "mph"}
